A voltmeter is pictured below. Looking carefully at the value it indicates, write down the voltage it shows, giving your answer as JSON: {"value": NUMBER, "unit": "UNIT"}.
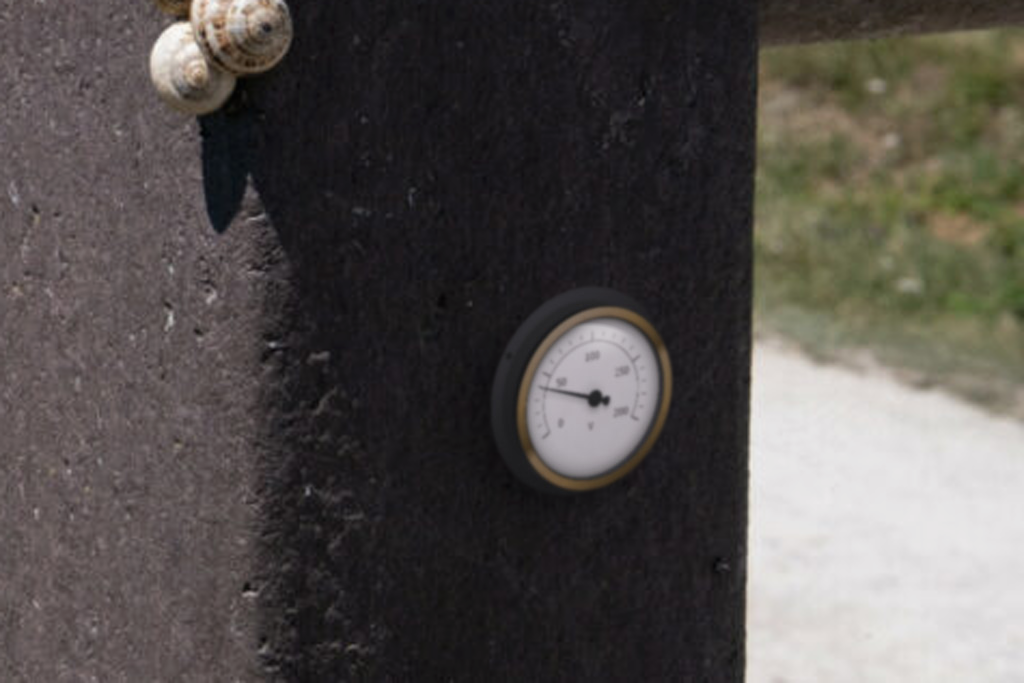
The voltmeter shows {"value": 40, "unit": "V"}
